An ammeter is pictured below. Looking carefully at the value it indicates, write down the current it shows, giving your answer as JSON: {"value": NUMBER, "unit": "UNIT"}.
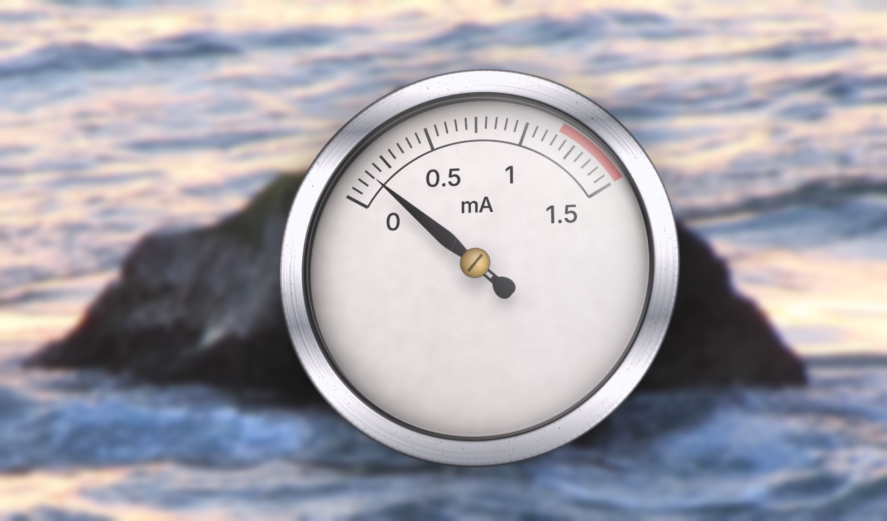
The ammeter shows {"value": 0.15, "unit": "mA"}
